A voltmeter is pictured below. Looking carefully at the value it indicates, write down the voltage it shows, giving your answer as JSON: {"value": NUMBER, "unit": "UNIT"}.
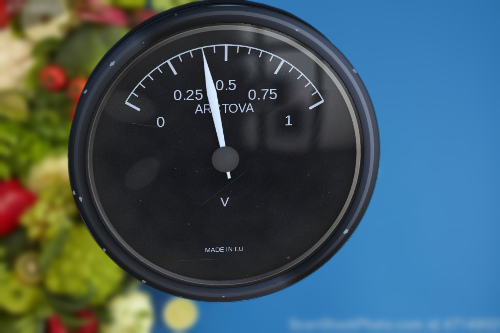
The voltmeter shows {"value": 0.4, "unit": "V"}
